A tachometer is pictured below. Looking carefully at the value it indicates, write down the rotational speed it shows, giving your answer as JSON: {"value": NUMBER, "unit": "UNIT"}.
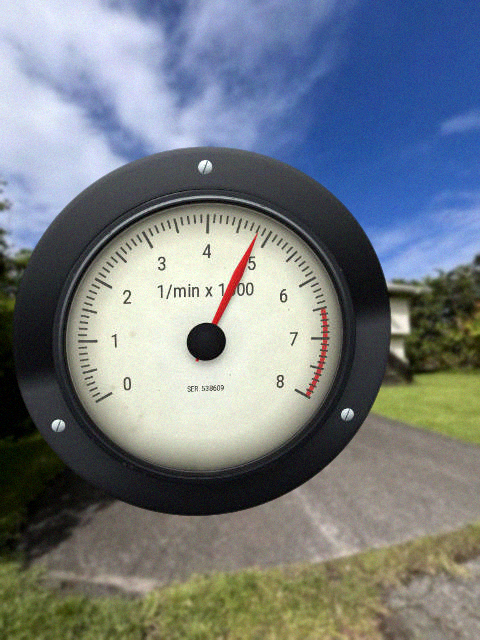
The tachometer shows {"value": 4800, "unit": "rpm"}
